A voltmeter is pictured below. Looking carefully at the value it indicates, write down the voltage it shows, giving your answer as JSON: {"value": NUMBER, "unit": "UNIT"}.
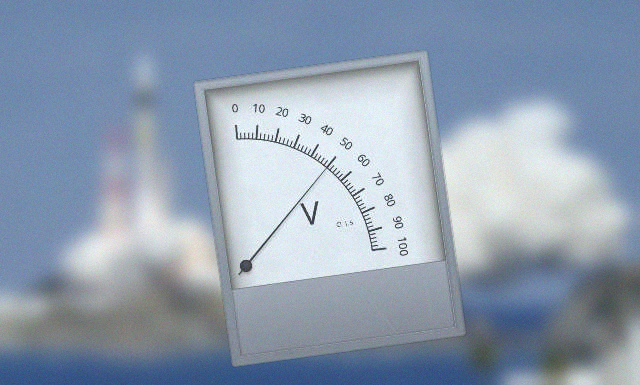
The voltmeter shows {"value": 50, "unit": "V"}
